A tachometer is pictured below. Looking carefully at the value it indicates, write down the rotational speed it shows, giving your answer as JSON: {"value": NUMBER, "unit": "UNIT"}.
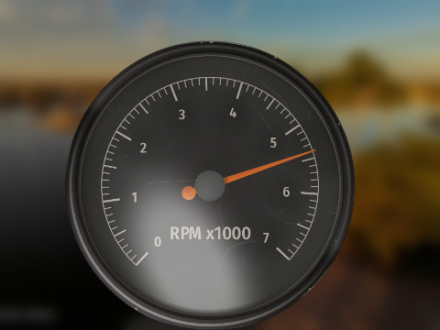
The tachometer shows {"value": 5400, "unit": "rpm"}
